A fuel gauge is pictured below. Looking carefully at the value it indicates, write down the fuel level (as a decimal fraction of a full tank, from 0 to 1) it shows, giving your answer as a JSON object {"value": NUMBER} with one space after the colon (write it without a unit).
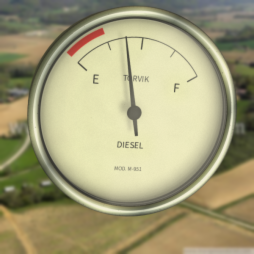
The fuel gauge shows {"value": 0.375}
